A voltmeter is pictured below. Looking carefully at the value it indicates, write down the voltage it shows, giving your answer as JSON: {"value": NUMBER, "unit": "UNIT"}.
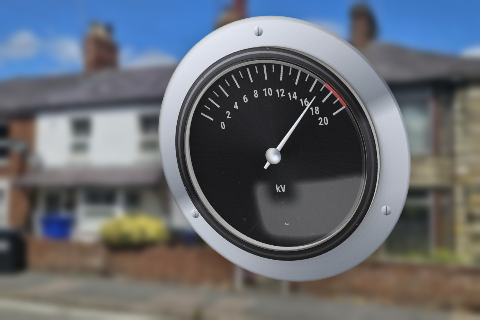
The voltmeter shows {"value": 17, "unit": "kV"}
